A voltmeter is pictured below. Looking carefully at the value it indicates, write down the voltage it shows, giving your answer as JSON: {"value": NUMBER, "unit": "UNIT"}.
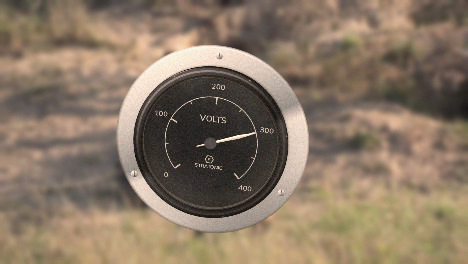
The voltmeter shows {"value": 300, "unit": "V"}
